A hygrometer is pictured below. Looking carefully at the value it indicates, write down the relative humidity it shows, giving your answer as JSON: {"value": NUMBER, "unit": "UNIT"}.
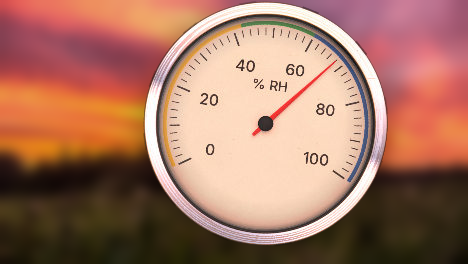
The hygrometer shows {"value": 68, "unit": "%"}
